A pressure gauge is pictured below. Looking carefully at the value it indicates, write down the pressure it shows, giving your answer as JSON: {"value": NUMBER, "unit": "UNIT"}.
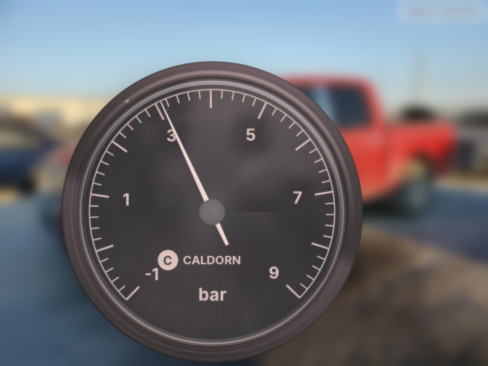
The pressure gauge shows {"value": 3.1, "unit": "bar"}
